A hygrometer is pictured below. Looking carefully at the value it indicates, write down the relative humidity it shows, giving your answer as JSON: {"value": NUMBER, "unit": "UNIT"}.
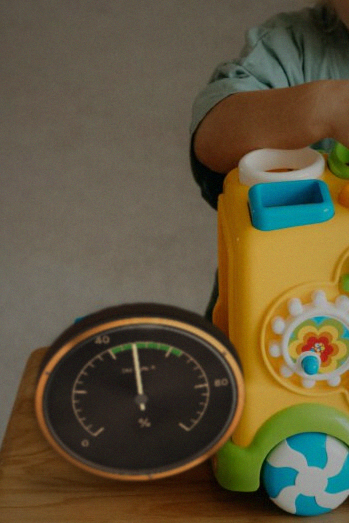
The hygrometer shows {"value": 48, "unit": "%"}
